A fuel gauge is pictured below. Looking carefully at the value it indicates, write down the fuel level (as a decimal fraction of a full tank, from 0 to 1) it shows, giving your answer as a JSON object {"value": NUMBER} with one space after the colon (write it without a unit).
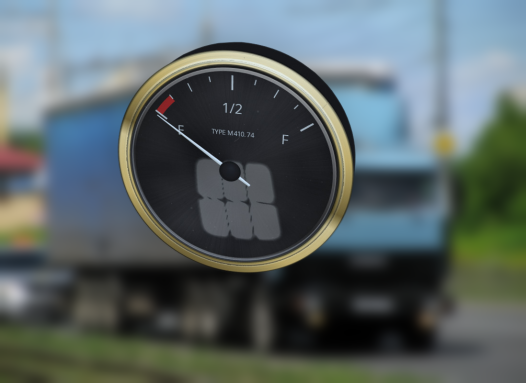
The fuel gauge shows {"value": 0}
